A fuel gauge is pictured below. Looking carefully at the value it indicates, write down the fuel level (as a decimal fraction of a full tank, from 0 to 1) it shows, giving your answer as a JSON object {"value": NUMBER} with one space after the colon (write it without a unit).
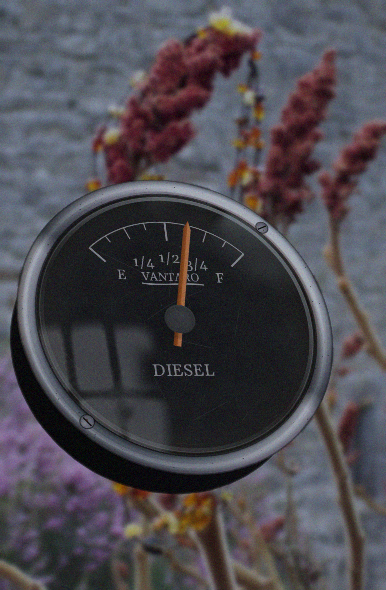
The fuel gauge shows {"value": 0.625}
